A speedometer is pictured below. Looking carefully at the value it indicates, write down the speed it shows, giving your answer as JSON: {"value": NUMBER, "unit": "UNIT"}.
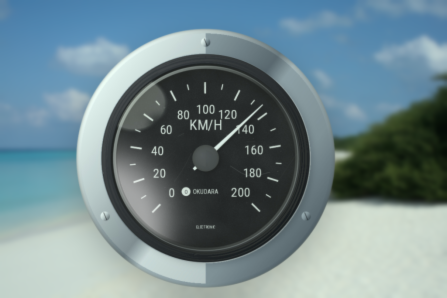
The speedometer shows {"value": 135, "unit": "km/h"}
